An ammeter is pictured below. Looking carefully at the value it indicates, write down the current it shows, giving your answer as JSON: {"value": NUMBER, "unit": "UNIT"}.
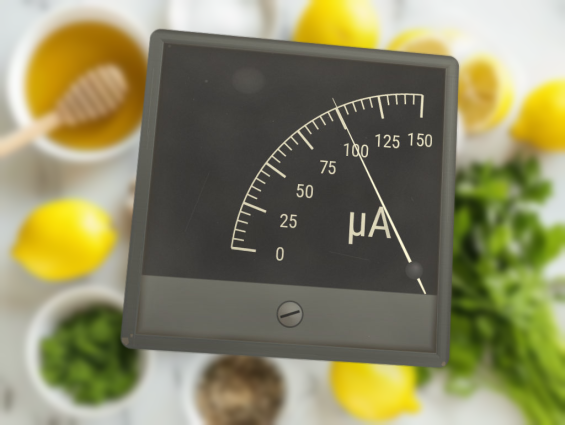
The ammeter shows {"value": 100, "unit": "µA"}
